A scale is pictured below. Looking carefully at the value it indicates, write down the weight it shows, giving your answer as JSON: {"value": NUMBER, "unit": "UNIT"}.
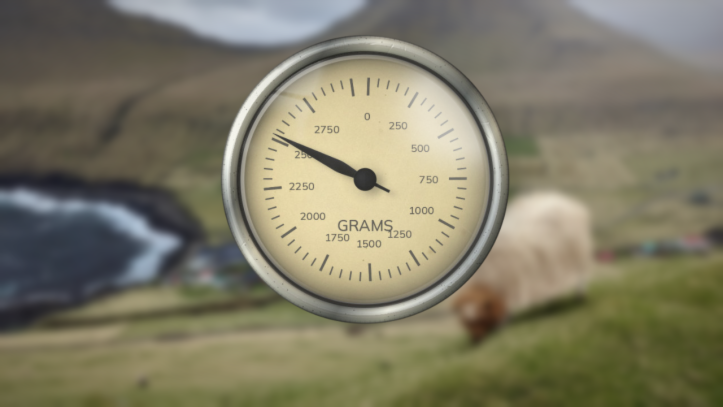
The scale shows {"value": 2525, "unit": "g"}
